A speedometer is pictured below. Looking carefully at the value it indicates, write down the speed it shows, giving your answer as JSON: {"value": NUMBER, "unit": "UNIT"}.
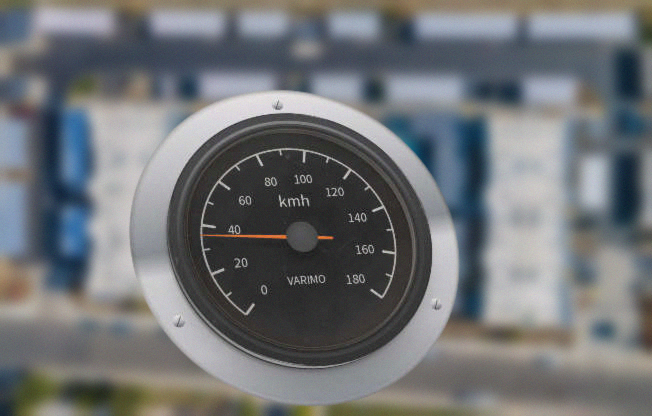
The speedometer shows {"value": 35, "unit": "km/h"}
